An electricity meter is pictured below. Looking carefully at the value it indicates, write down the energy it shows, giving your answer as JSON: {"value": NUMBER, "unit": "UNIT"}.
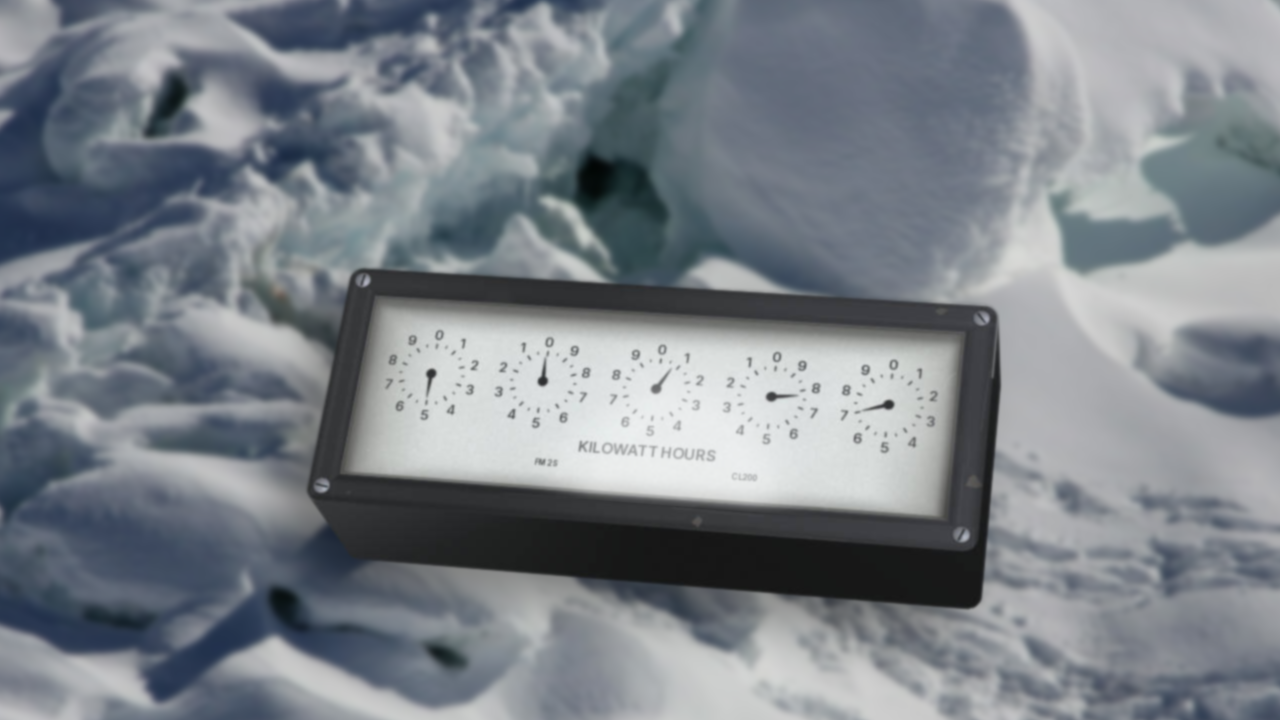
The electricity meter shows {"value": 50077, "unit": "kWh"}
